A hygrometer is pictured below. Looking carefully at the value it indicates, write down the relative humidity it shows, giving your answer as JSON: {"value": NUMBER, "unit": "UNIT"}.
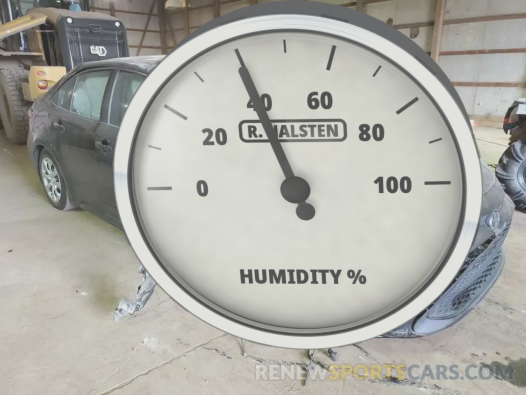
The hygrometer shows {"value": 40, "unit": "%"}
